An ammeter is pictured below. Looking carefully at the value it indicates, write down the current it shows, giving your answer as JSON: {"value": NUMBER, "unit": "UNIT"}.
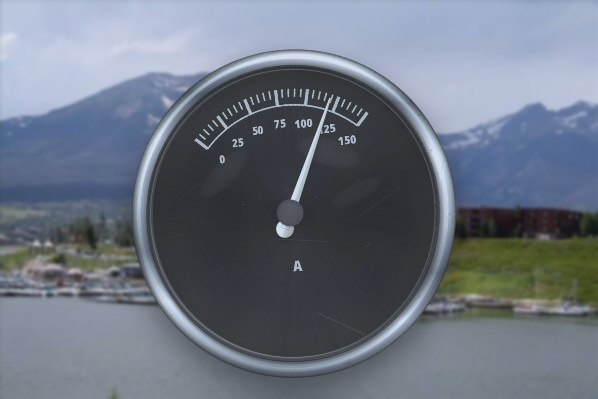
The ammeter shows {"value": 120, "unit": "A"}
